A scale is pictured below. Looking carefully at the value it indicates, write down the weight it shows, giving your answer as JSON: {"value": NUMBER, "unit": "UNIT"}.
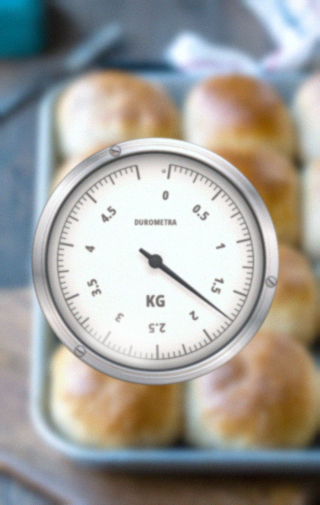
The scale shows {"value": 1.75, "unit": "kg"}
